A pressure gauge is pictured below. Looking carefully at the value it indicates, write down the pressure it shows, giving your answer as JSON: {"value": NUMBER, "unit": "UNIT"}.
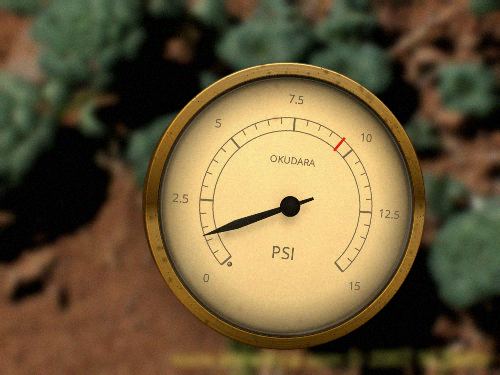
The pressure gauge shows {"value": 1.25, "unit": "psi"}
